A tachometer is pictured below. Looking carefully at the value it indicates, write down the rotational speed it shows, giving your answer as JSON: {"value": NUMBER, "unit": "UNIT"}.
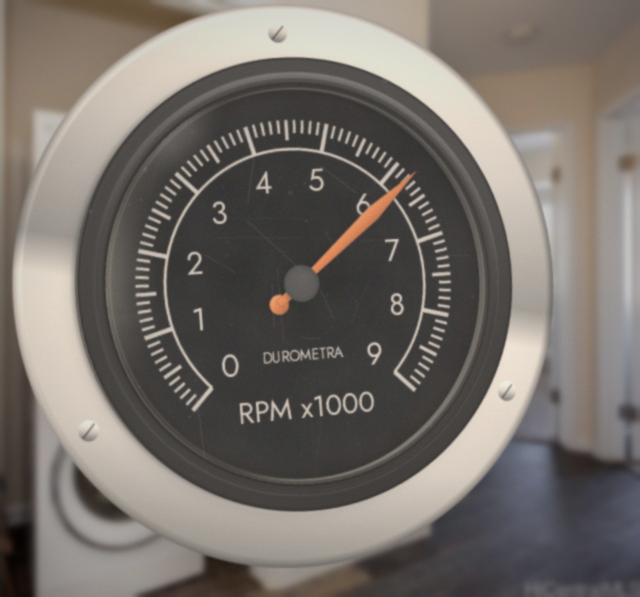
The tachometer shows {"value": 6200, "unit": "rpm"}
